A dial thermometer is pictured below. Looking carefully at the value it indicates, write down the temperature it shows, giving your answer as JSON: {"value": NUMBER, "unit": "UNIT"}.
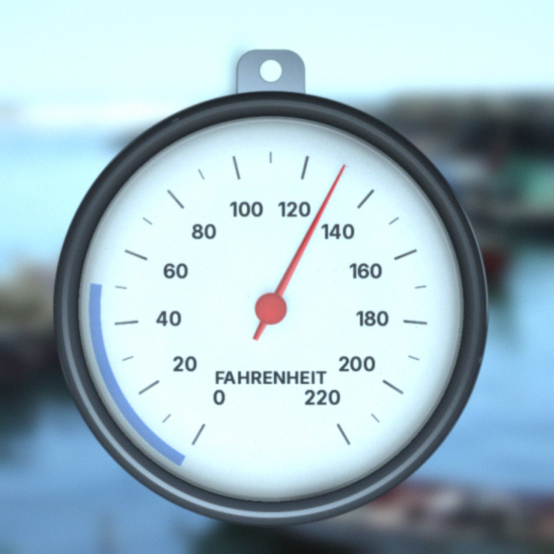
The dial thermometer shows {"value": 130, "unit": "°F"}
